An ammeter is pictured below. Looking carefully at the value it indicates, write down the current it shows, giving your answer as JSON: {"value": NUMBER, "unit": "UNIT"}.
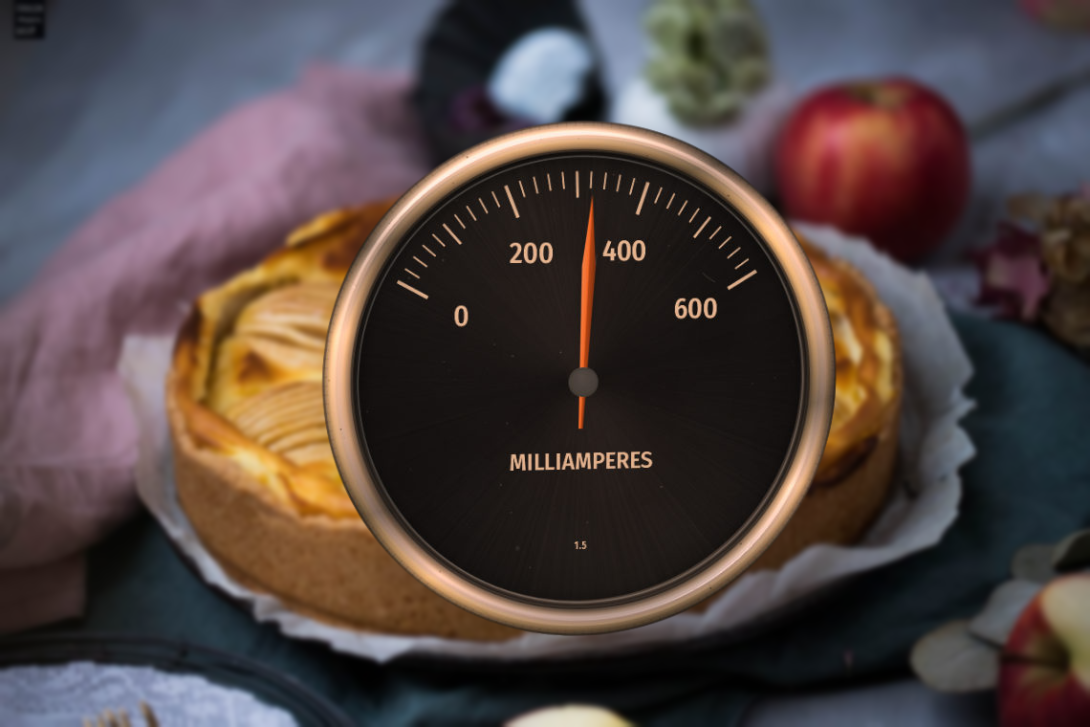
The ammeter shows {"value": 320, "unit": "mA"}
